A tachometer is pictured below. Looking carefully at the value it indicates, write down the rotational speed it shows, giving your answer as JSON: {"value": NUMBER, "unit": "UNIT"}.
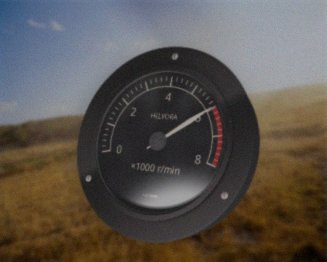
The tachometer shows {"value": 6000, "unit": "rpm"}
